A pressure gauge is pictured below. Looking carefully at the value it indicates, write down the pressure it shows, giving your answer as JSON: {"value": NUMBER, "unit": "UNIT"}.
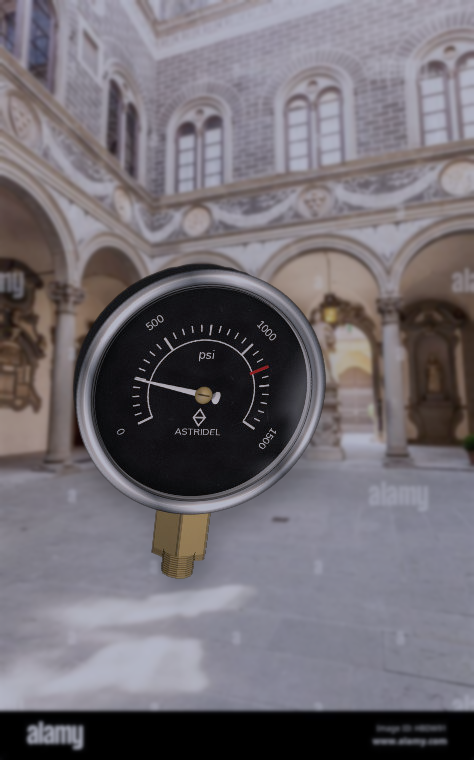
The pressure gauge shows {"value": 250, "unit": "psi"}
